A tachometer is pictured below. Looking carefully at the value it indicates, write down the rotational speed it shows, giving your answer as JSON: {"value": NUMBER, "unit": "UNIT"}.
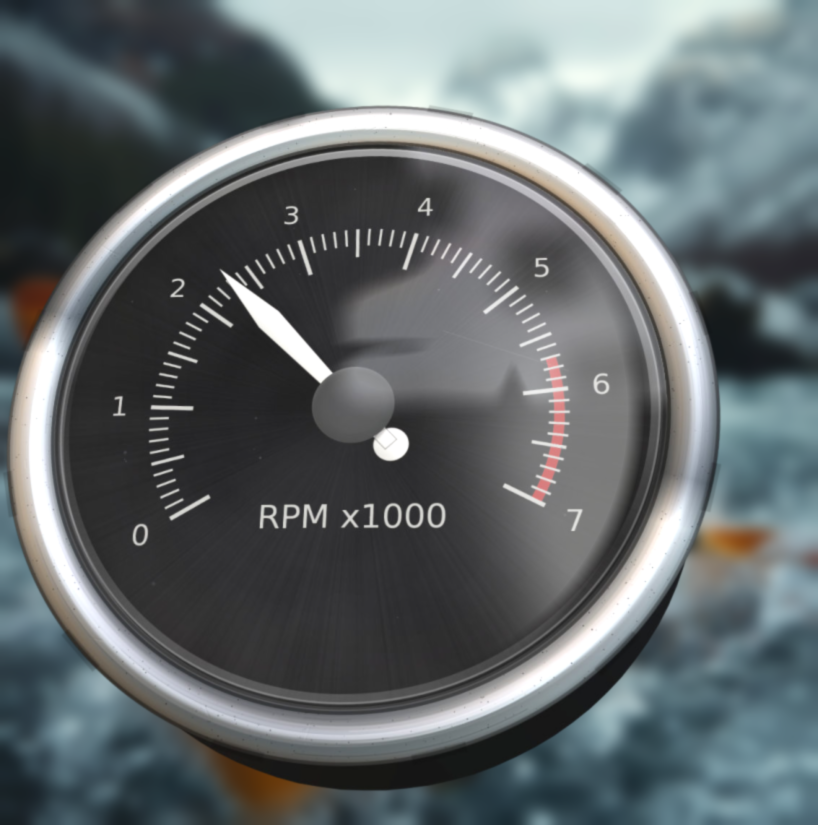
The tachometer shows {"value": 2300, "unit": "rpm"}
